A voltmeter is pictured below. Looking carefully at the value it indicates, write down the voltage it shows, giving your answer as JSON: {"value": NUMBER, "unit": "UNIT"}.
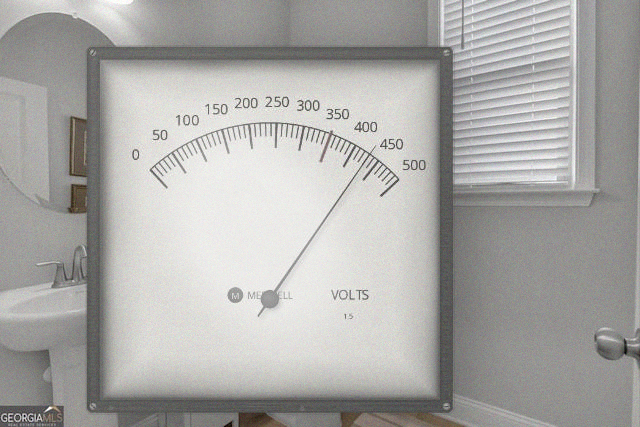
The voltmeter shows {"value": 430, "unit": "V"}
